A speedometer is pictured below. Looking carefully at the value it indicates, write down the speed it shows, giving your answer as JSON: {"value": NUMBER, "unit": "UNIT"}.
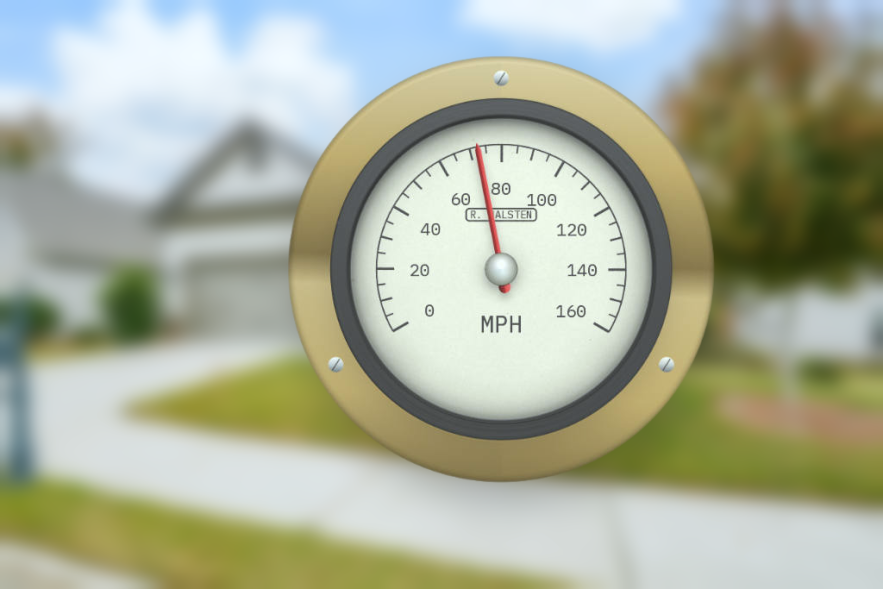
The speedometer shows {"value": 72.5, "unit": "mph"}
